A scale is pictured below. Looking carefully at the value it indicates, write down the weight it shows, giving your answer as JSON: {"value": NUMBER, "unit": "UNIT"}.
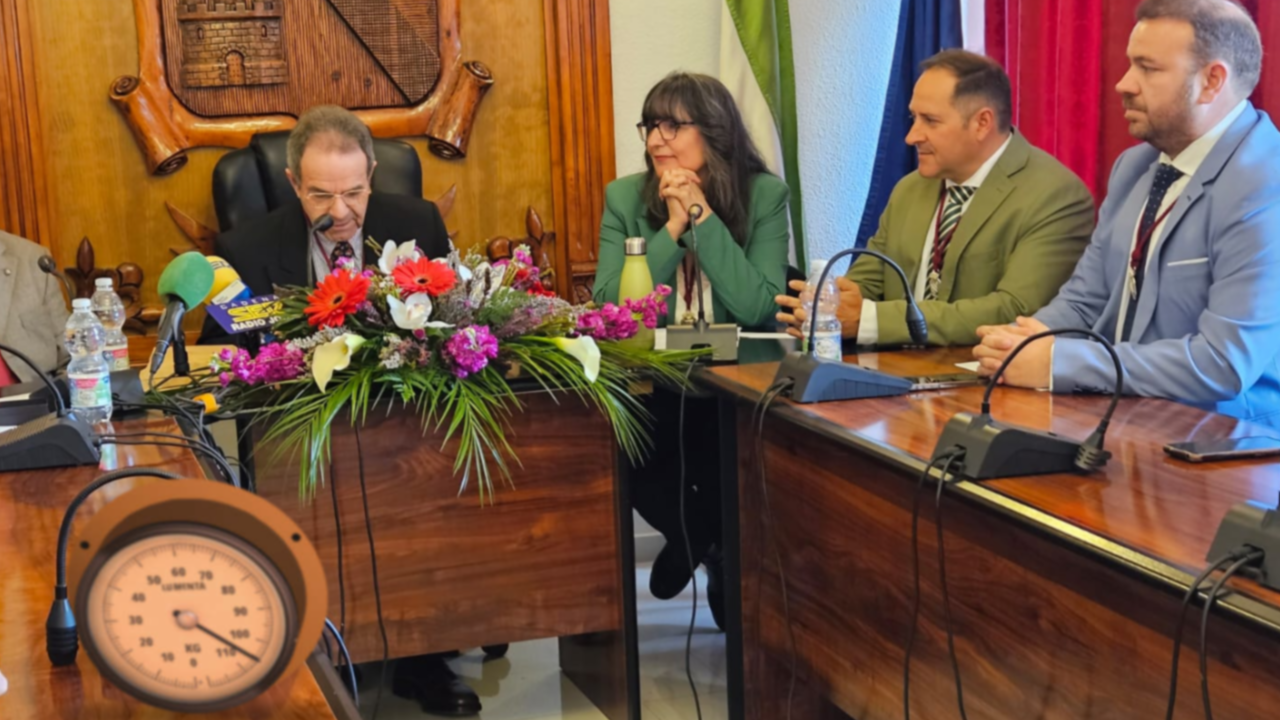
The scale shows {"value": 105, "unit": "kg"}
